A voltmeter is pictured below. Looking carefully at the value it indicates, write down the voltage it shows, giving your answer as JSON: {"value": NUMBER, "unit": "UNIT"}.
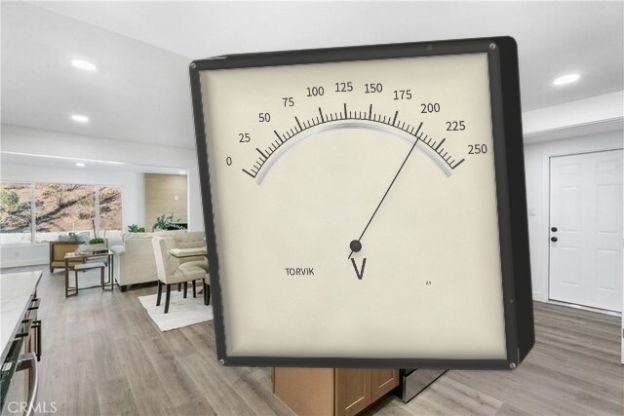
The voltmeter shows {"value": 205, "unit": "V"}
